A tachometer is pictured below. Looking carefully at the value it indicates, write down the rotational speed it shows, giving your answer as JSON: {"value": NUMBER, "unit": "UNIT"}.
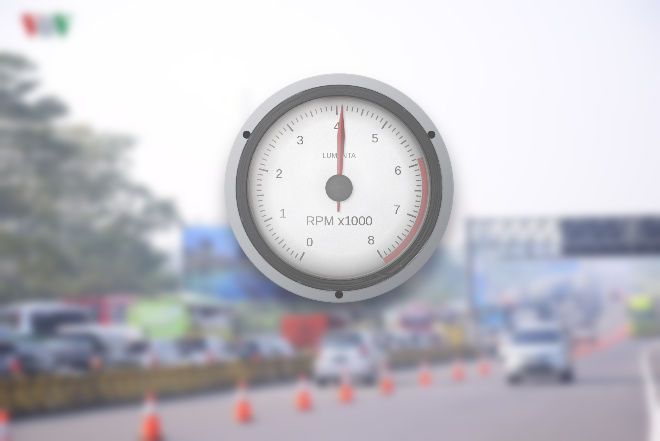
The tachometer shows {"value": 4100, "unit": "rpm"}
